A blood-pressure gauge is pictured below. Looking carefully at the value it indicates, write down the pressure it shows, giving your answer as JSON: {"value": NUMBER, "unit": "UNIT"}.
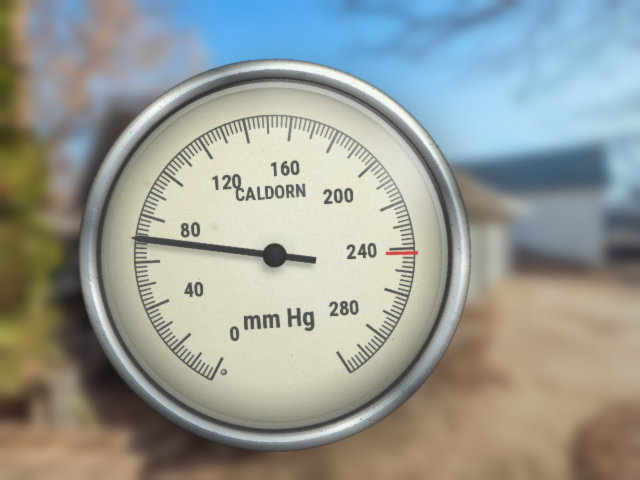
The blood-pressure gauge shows {"value": 70, "unit": "mmHg"}
